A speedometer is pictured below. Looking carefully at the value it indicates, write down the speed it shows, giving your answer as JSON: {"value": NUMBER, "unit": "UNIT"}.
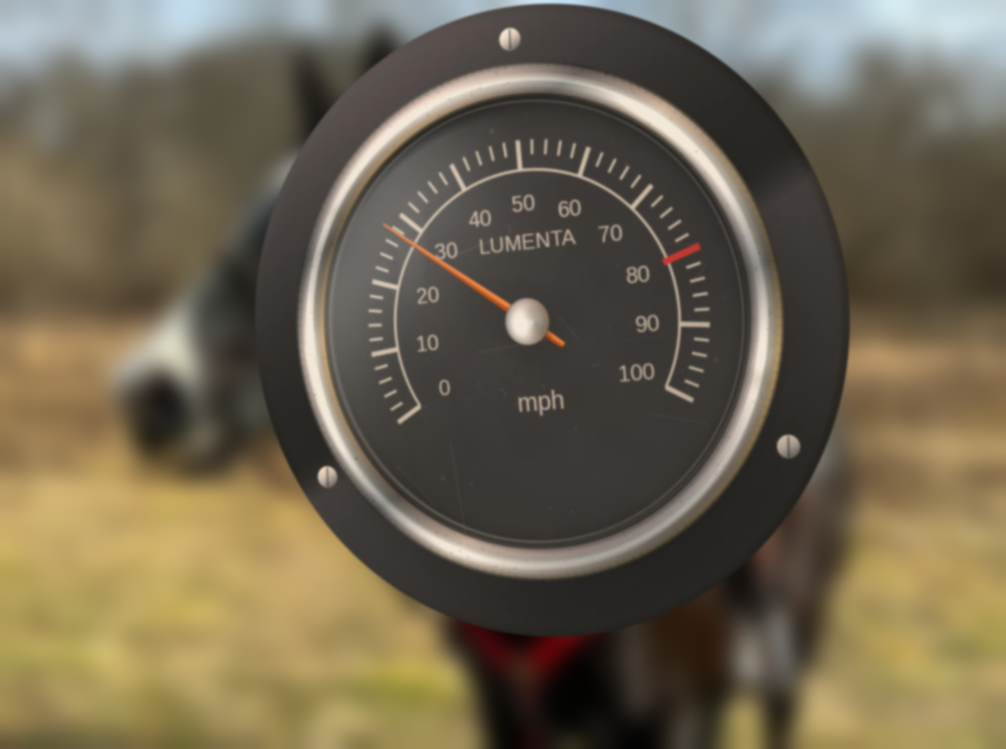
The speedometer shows {"value": 28, "unit": "mph"}
